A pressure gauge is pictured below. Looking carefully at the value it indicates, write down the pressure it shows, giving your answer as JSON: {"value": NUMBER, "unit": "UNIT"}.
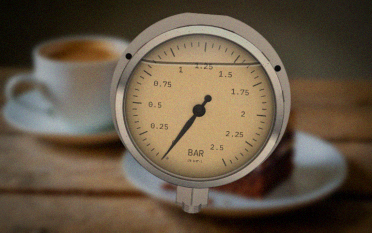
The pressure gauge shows {"value": 0, "unit": "bar"}
